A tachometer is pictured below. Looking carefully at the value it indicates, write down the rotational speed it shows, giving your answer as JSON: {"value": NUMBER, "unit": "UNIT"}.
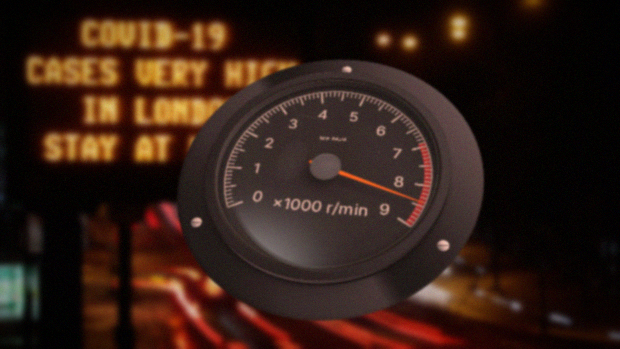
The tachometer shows {"value": 8500, "unit": "rpm"}
